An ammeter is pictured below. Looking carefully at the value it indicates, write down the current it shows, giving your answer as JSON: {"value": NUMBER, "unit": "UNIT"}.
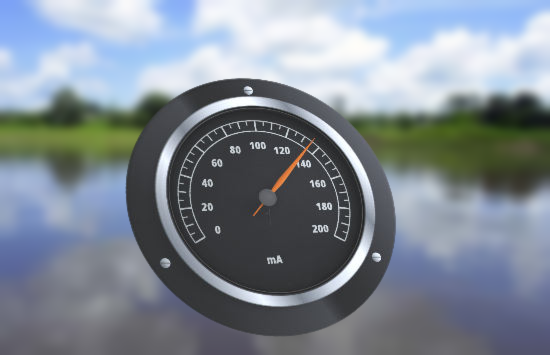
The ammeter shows {"value": 135, "unit": "mA"}
